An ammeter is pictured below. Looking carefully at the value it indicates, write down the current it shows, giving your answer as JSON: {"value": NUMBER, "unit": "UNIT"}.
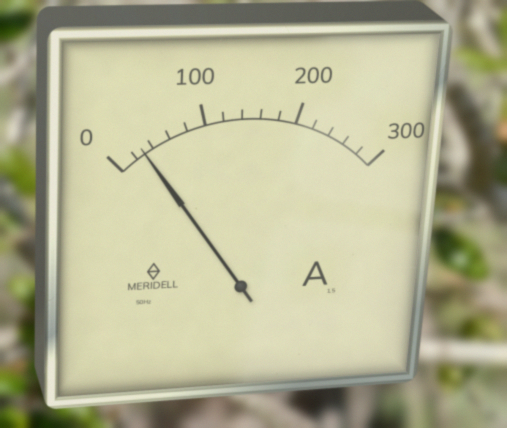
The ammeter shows {"value": 30, "unit": "A"}
